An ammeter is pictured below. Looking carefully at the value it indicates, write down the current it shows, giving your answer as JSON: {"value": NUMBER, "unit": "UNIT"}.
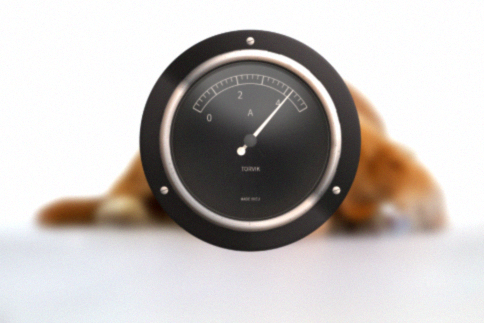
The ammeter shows {"value": 4.2, "unit": "A"}
